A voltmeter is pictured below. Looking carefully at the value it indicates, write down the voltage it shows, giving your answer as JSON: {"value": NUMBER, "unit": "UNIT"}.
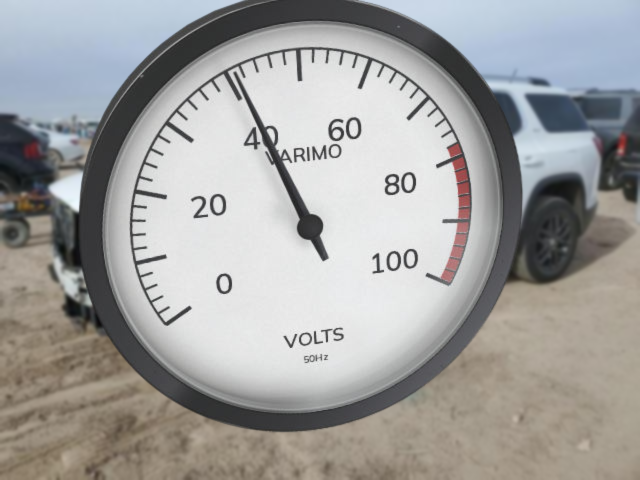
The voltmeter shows {"value": 41, "unit": "V"}
